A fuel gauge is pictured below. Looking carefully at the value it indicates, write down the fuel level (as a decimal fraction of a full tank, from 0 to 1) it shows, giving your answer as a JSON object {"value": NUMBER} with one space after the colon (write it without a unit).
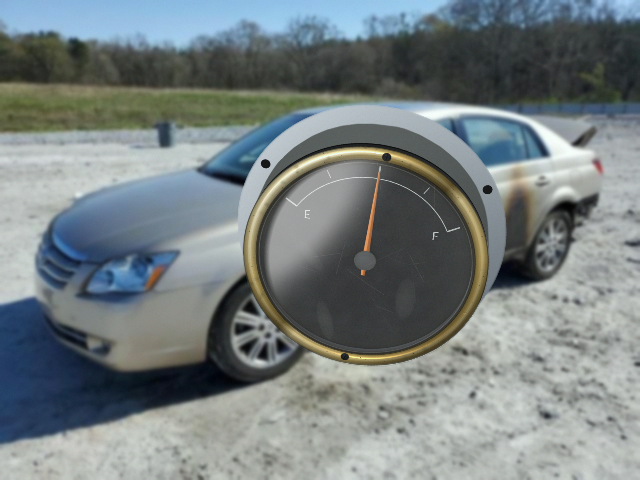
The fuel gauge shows {"value": 0.5}
